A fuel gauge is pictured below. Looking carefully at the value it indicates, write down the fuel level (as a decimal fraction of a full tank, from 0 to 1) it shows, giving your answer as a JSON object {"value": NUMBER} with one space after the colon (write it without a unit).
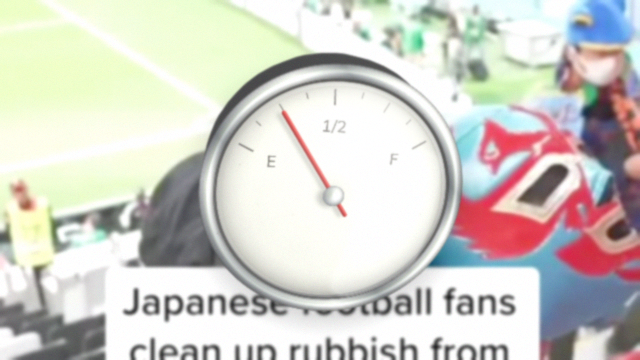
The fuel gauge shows {"value": 0.25}
